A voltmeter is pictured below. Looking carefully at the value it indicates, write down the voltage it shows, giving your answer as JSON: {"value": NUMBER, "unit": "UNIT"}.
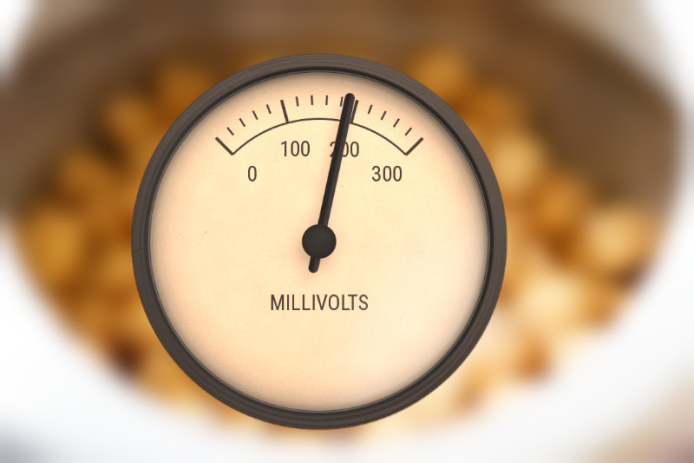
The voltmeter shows {"value": 190, "unit": "mV"}
